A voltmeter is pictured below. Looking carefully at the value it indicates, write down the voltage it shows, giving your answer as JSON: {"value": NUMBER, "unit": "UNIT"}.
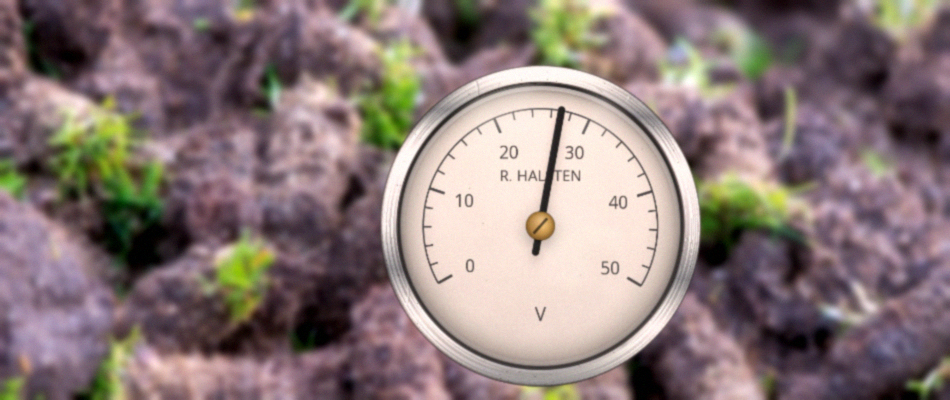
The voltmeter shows {"value": 27, "unit": "V"}
